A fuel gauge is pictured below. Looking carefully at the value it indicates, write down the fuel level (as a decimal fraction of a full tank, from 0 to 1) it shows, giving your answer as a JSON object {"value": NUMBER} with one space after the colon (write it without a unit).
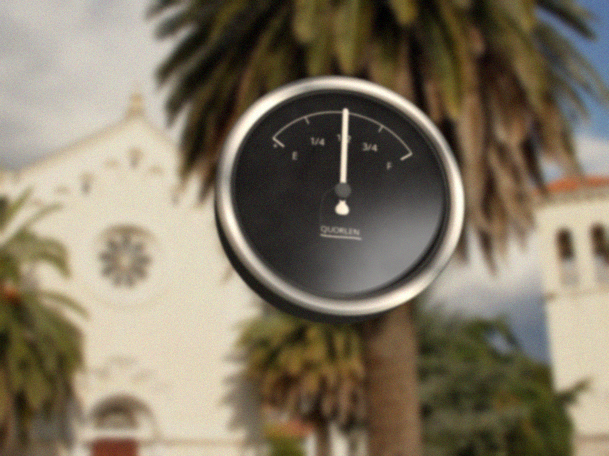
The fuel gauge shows {"value": 0.5}
